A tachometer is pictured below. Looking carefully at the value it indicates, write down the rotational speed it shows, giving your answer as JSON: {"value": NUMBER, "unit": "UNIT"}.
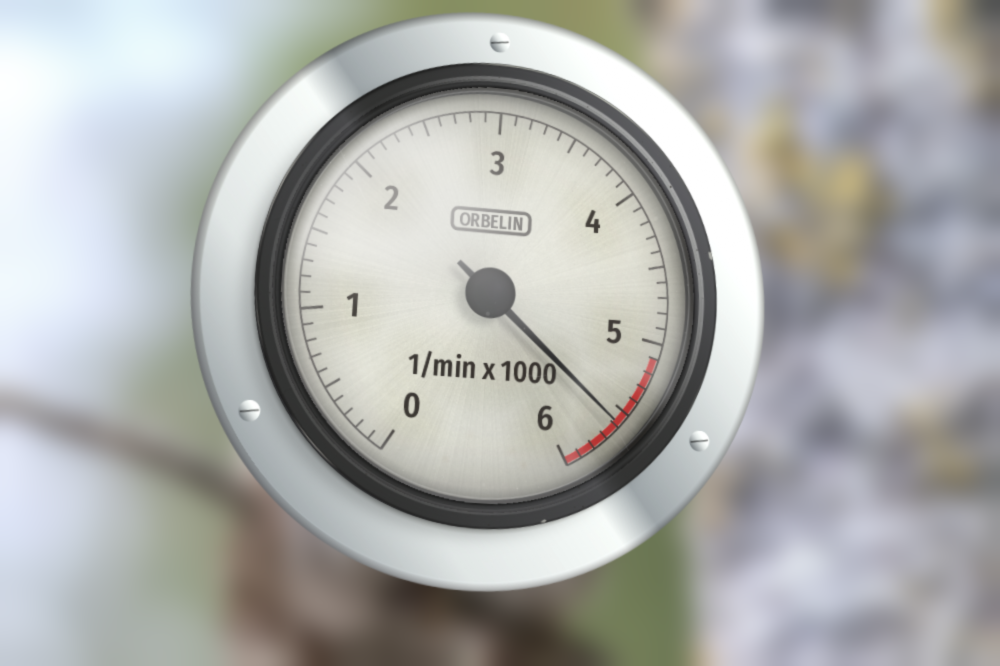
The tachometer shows {"value": 5600, "unit": "rpm"}
